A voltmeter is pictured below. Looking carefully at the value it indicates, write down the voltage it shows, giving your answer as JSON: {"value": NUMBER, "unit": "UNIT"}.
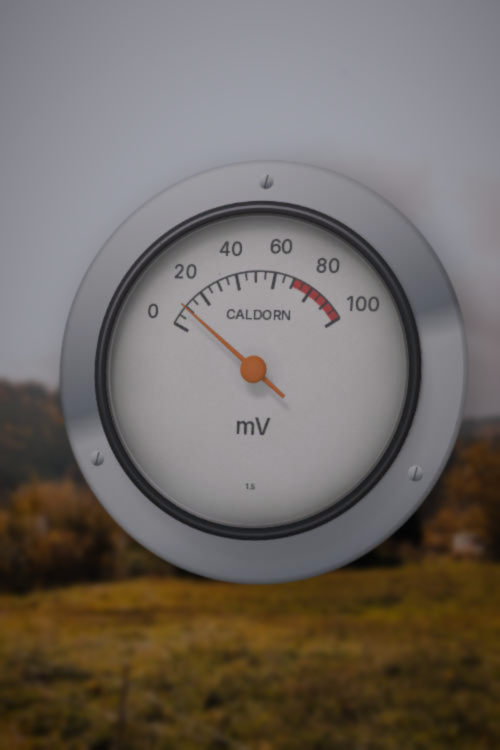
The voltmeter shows {"value": 10, "unit": "mV"}
